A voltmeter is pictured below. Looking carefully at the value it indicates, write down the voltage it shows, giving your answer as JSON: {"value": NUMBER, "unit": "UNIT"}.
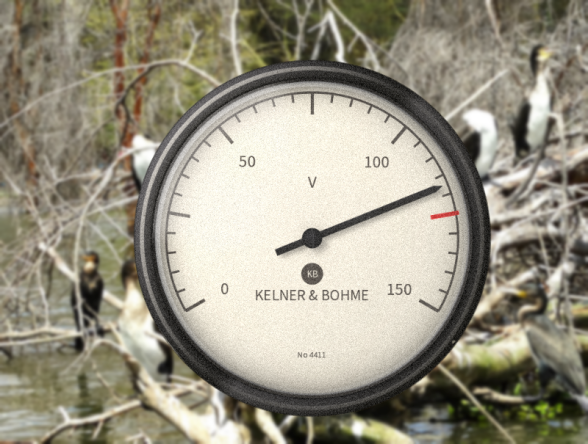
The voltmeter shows {"value": 117.5, "unit": "V"}
